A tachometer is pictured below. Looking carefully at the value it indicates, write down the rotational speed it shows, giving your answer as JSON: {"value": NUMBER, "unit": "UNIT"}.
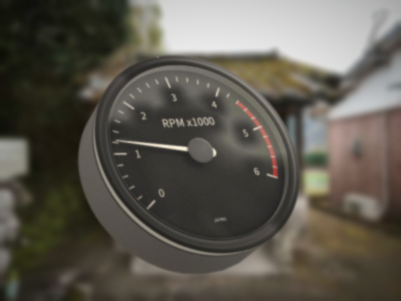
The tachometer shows {"value": 1200, "unit": "rpm"}
